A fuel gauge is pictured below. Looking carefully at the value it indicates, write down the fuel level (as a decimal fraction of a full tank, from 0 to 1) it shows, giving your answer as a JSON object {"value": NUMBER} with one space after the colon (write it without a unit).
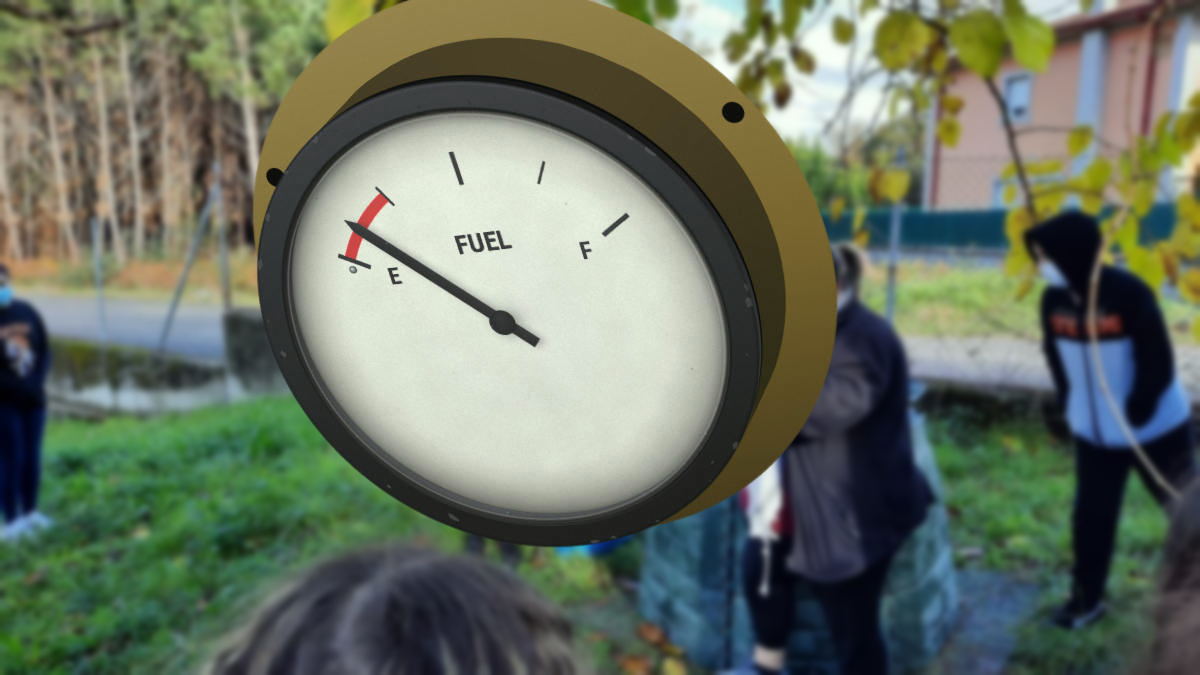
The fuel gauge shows {"value": 0.125}
